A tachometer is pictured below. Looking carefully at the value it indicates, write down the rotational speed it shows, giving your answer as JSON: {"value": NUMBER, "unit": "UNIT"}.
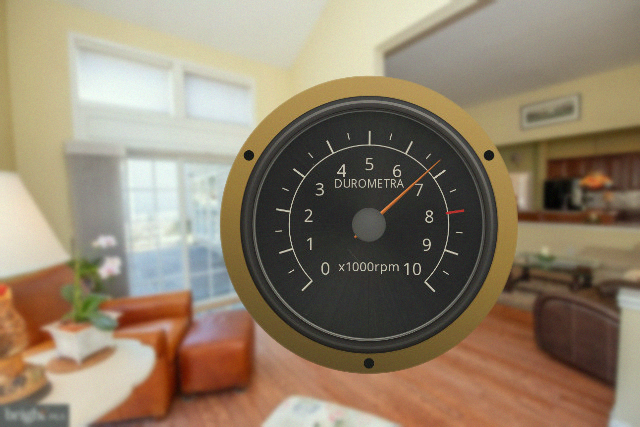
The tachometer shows {"value": 6750, "unit": "rpm"}
